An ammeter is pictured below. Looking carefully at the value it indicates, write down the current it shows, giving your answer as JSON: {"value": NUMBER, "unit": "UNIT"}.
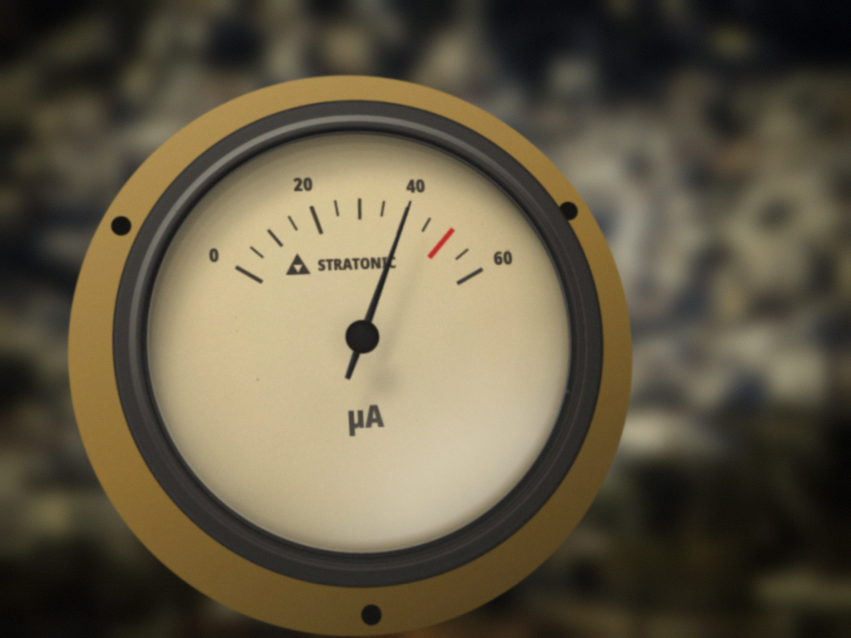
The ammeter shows {"value": 40, "unit": "µA"}
